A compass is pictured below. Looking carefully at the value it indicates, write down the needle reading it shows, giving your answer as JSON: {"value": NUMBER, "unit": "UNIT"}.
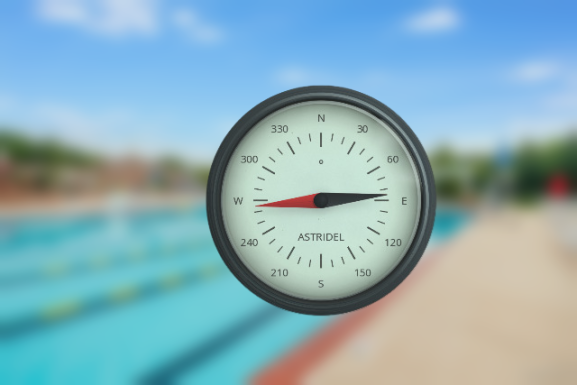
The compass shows {"value": 265, "unit": "°"}
